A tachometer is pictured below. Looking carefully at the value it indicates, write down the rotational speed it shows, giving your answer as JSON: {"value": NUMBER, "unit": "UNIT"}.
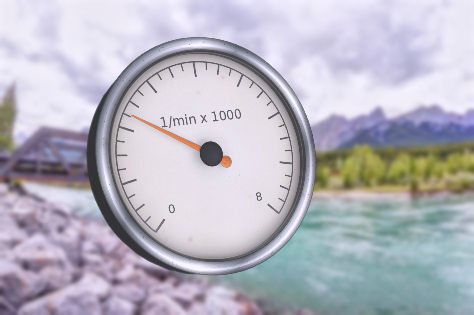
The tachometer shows {"value": 2250, "unit": "rpm"}
